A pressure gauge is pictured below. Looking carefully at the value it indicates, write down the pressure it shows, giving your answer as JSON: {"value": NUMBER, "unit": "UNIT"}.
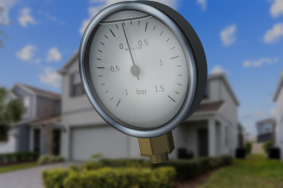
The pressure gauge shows {"value": 0.2, "unit": "bar"}
